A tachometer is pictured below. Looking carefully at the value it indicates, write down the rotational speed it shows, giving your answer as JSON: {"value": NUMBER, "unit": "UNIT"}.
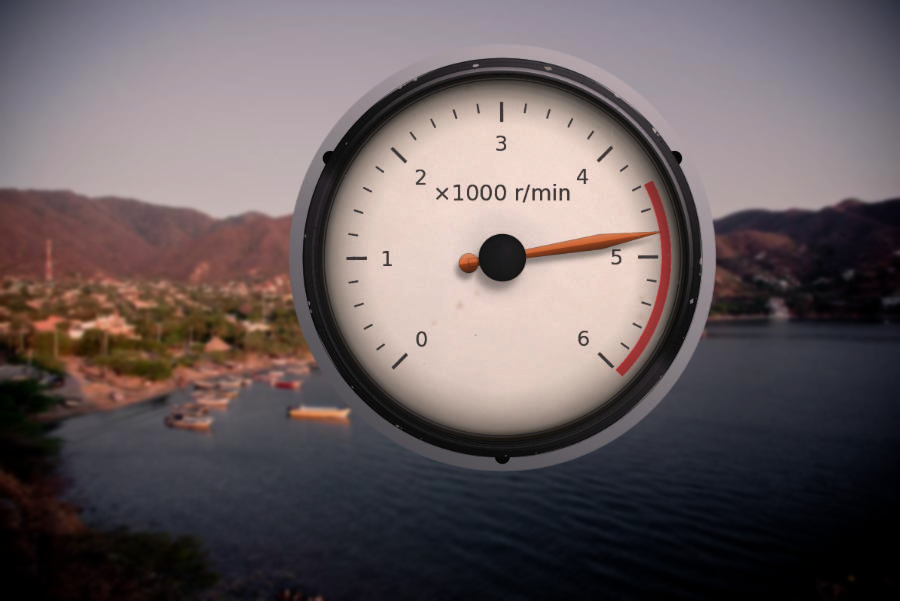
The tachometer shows {"value": 4800, "unit": "rpm"}
